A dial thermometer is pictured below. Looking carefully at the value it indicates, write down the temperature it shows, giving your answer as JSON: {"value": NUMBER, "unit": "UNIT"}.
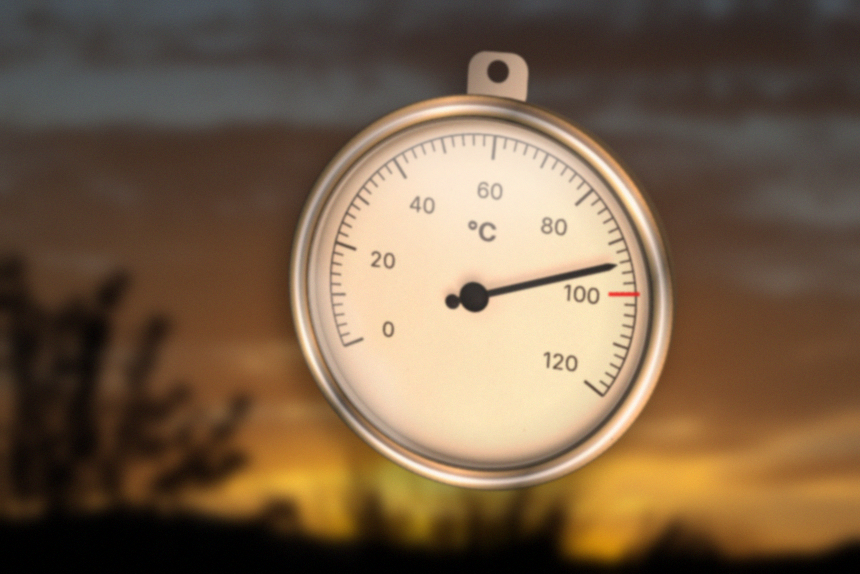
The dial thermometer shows {"value": 94, "unit": "°C"}
